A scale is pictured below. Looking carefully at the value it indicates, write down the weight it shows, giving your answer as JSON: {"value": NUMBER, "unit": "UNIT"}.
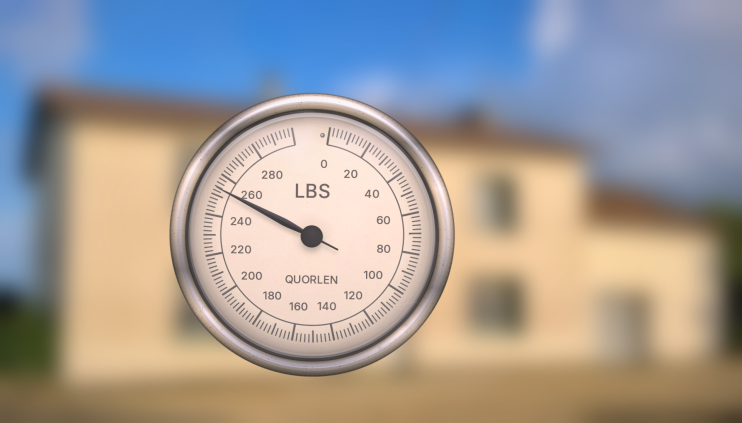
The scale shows {"value": 254, "unit": "lb"}
